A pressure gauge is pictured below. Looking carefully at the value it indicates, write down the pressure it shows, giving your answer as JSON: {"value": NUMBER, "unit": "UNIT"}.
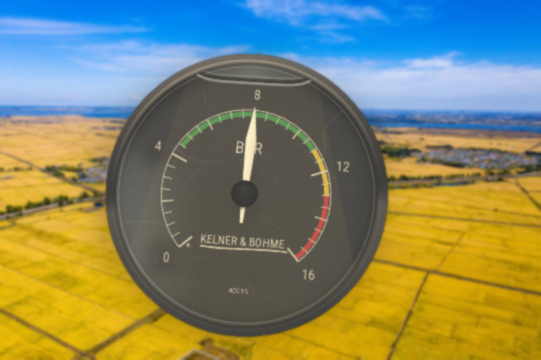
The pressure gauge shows {"value": 8, "unit": "bar"}
